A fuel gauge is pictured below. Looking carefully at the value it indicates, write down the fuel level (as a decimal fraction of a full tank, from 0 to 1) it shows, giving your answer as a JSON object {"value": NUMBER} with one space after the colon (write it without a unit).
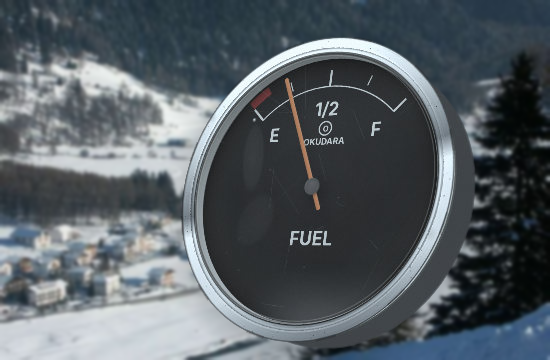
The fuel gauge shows {"value": 0.25}
